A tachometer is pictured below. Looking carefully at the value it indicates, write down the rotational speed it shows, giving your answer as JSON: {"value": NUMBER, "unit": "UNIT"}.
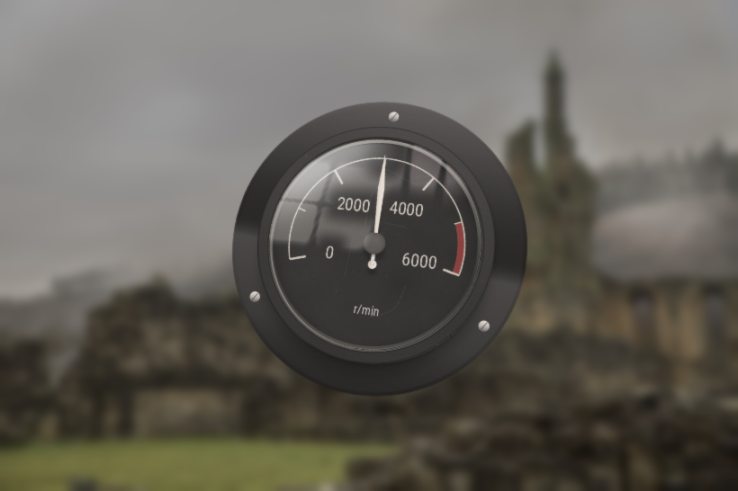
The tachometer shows {"value": 3000, "unit": "rpm"}
